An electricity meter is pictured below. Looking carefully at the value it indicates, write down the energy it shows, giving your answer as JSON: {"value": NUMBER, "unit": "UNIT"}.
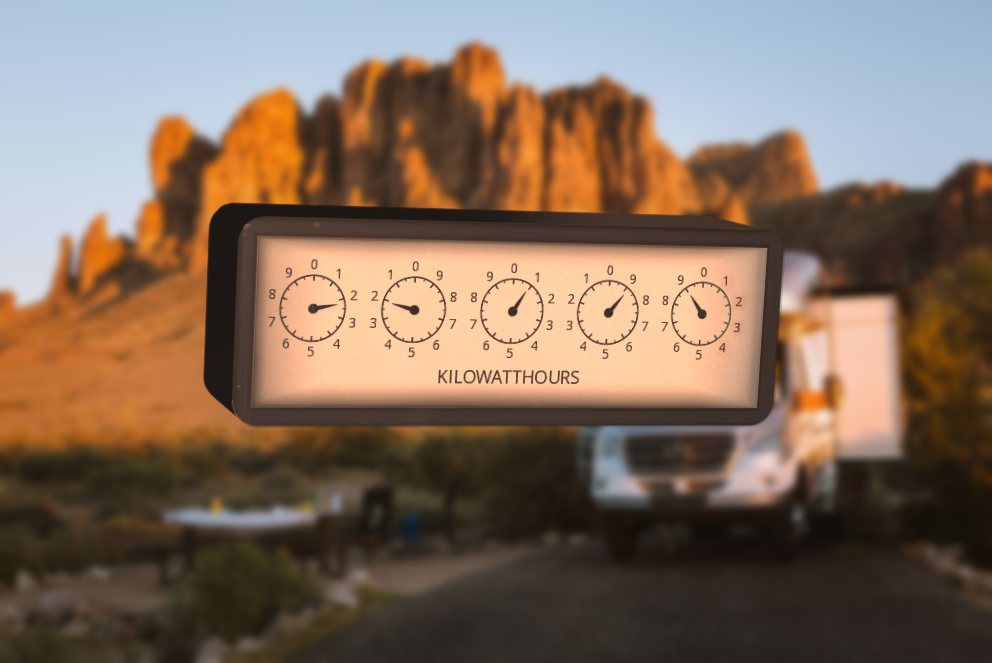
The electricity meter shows {"value": 22089, "unit": "kWh"}
